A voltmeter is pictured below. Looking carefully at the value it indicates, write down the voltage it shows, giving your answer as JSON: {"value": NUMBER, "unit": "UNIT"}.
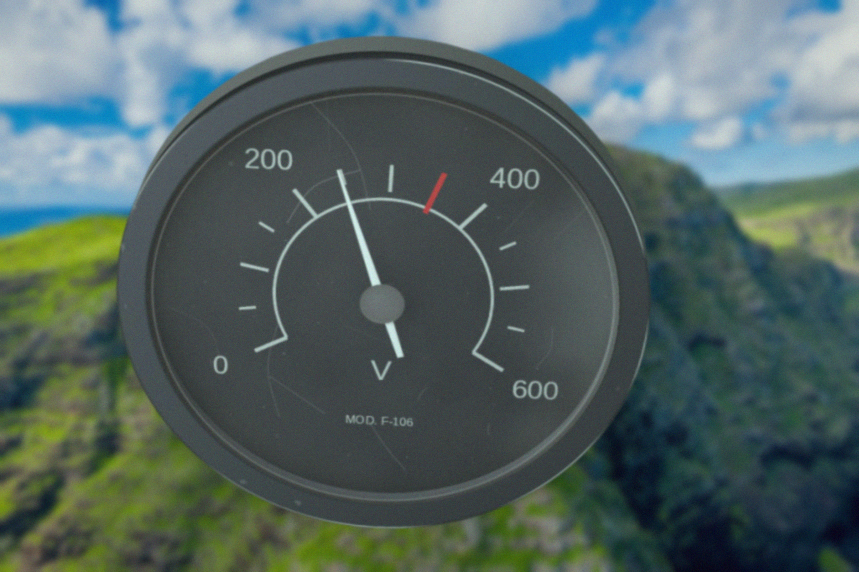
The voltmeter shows {"value": 250, "unit": "V"}
